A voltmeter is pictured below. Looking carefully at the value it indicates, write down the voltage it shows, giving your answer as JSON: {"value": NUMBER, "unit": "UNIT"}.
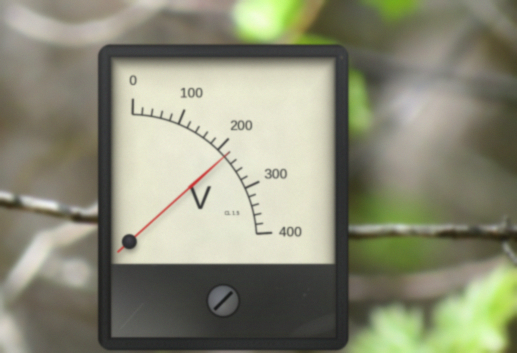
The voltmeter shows {"value": 220, "unit": "V"}
